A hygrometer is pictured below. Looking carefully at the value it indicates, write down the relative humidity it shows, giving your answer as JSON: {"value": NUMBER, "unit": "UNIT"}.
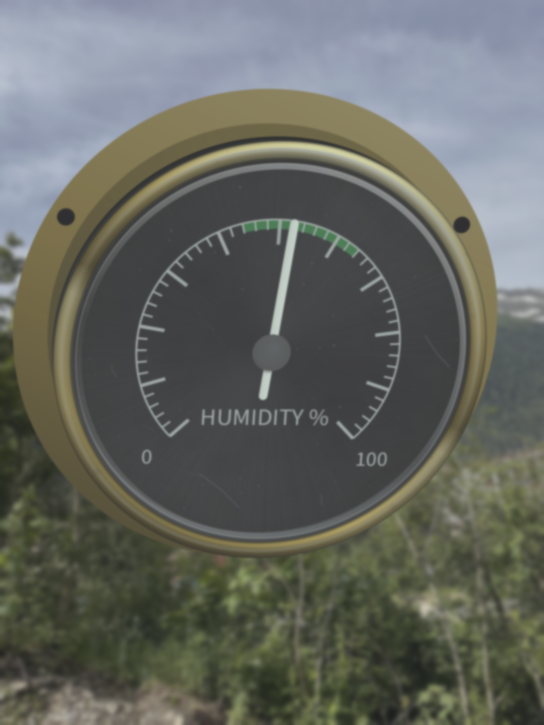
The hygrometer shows {"value": 52, "unit": "%"}
